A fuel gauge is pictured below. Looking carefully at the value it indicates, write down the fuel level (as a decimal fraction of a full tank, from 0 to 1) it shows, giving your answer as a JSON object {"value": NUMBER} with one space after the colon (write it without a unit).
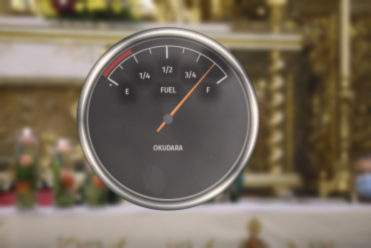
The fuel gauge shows {"value": 0.875}
